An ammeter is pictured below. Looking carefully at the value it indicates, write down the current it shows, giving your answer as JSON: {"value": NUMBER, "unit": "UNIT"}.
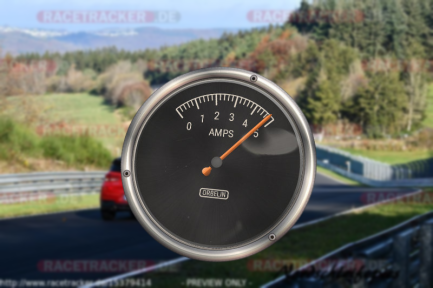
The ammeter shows {"value": 4.8, "unit": "A"}
